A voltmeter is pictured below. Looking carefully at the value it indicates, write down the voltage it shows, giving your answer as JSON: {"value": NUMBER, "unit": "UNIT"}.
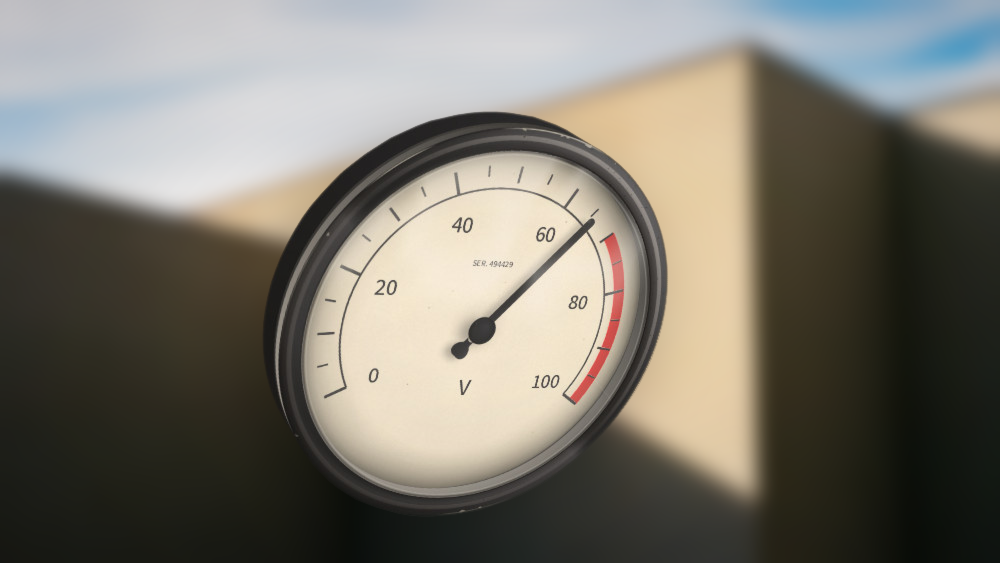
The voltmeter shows {"value": 65, "unit": "V"}
